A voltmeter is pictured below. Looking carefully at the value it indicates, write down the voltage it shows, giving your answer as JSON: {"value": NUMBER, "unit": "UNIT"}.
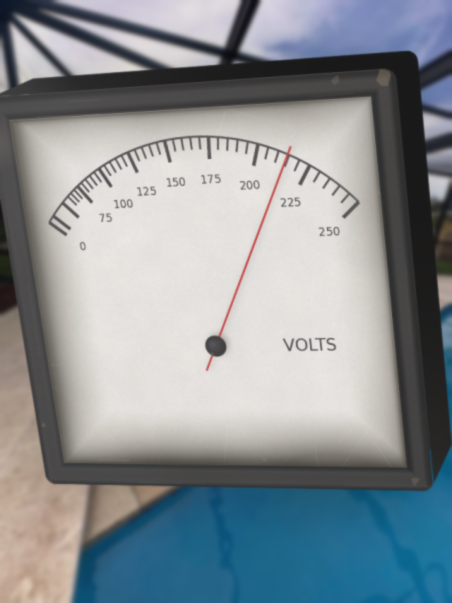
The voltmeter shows {"value": 215, "unit": "V"}
